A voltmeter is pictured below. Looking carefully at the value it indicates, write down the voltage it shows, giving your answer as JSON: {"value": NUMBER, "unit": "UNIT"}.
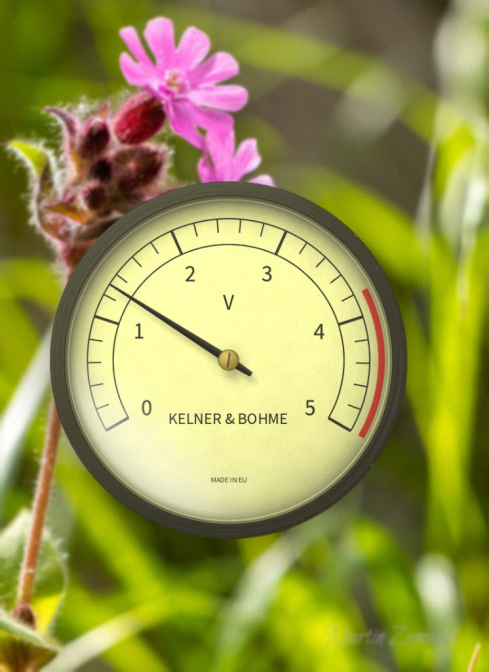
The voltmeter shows {"value": 1.3, "unit": "V"}
